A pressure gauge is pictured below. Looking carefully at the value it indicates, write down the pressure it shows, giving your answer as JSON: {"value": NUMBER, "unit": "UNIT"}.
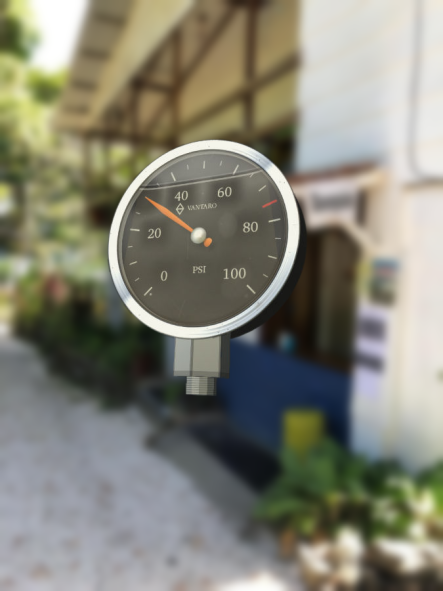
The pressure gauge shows {"value": 30, "unit": "psi"}
